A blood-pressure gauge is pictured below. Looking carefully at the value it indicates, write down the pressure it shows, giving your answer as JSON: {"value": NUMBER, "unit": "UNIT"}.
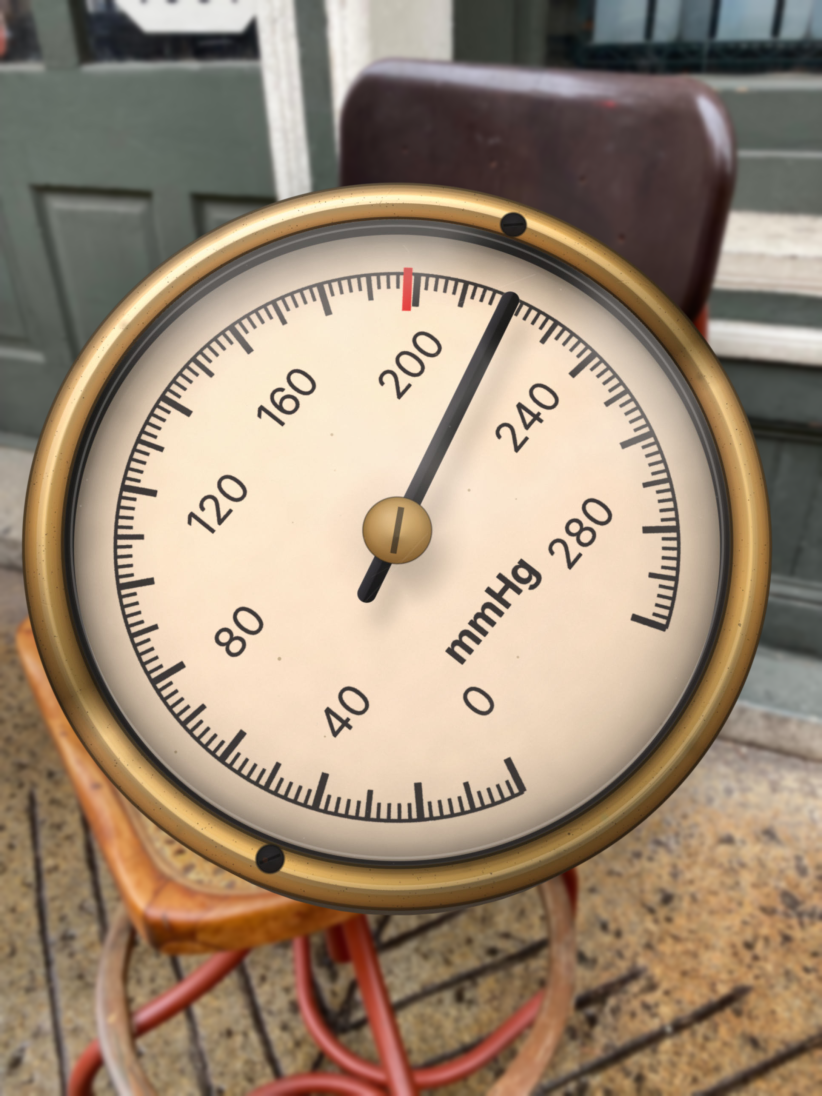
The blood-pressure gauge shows {"value": 220, "unit": "mmHg"}
